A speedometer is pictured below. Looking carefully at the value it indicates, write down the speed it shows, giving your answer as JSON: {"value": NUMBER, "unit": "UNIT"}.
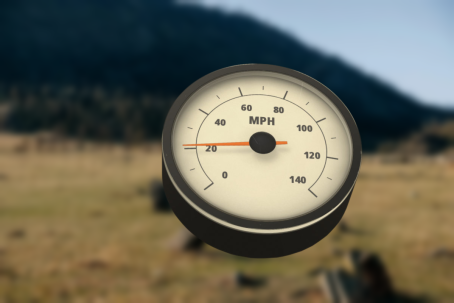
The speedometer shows {"value": 20, "unit": "mph"}
